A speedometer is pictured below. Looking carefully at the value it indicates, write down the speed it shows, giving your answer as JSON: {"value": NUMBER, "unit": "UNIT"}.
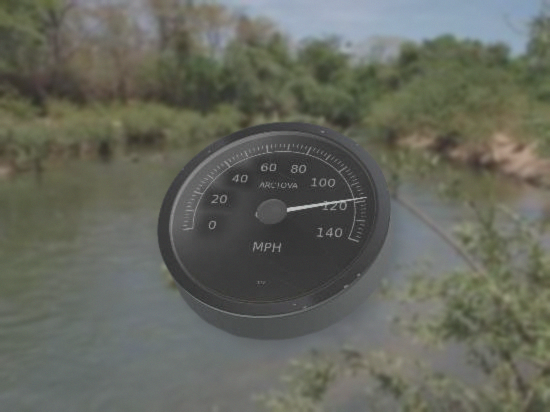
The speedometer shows {"value": 120, "unit": "mph"}
